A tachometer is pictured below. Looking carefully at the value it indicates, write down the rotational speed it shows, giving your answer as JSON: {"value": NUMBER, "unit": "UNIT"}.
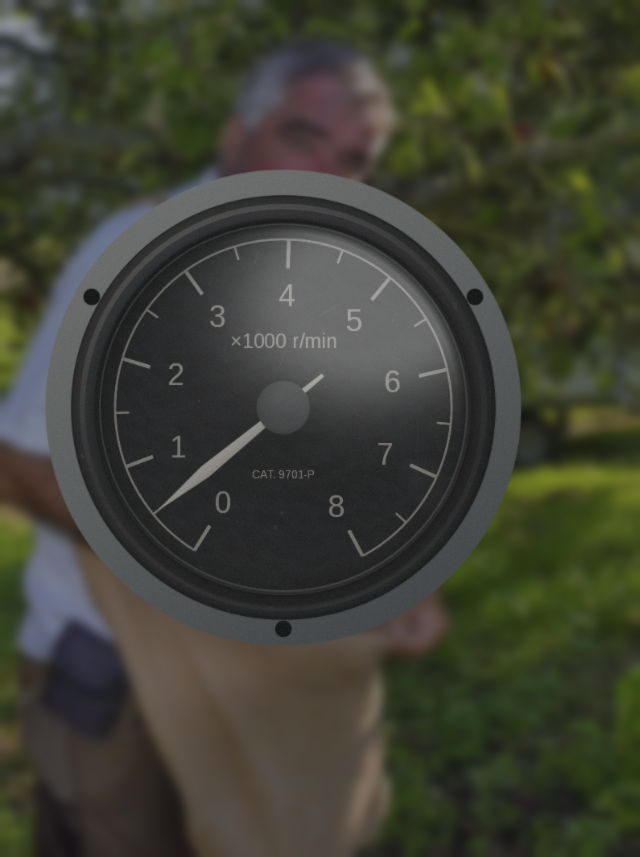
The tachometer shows {"value": 500, "unit": "rpm"}
